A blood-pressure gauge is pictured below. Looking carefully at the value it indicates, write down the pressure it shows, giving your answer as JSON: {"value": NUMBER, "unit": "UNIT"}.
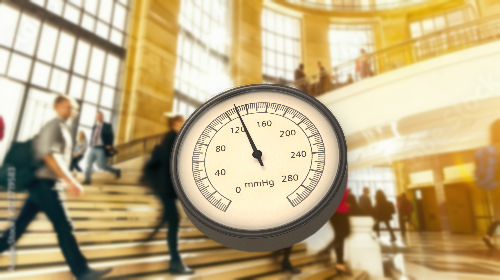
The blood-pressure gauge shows {"value": 130, "unit": "mmHg"}
